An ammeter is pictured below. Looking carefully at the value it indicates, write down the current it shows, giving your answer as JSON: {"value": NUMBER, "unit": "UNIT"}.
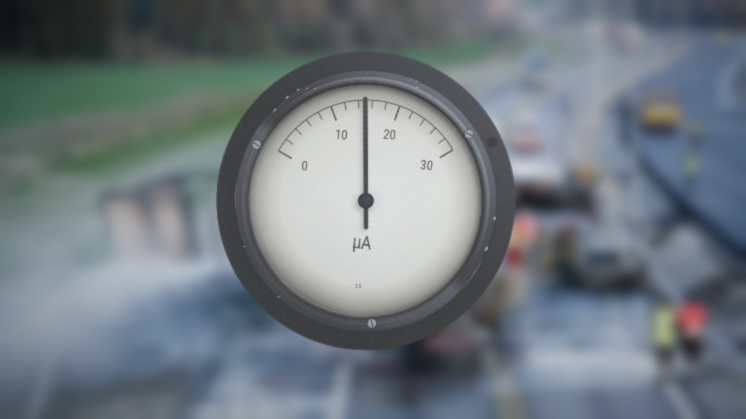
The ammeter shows {"value": 15, "unit": "µA"}
